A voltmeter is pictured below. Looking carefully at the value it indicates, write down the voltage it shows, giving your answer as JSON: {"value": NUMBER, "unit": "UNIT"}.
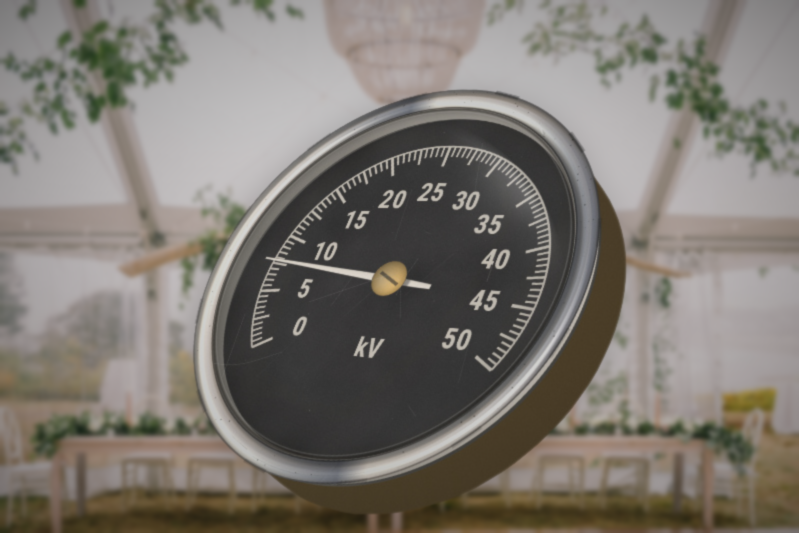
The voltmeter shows {"value": 7.5, "unit": "kV"}
